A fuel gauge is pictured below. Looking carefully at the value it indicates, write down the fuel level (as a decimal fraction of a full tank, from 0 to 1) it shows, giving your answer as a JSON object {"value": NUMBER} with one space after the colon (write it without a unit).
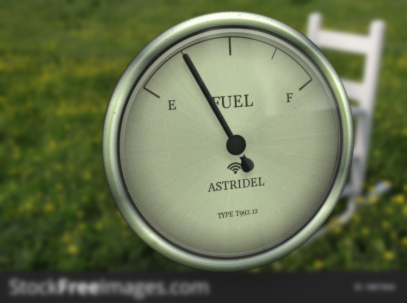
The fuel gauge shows {"value": 0.25}
